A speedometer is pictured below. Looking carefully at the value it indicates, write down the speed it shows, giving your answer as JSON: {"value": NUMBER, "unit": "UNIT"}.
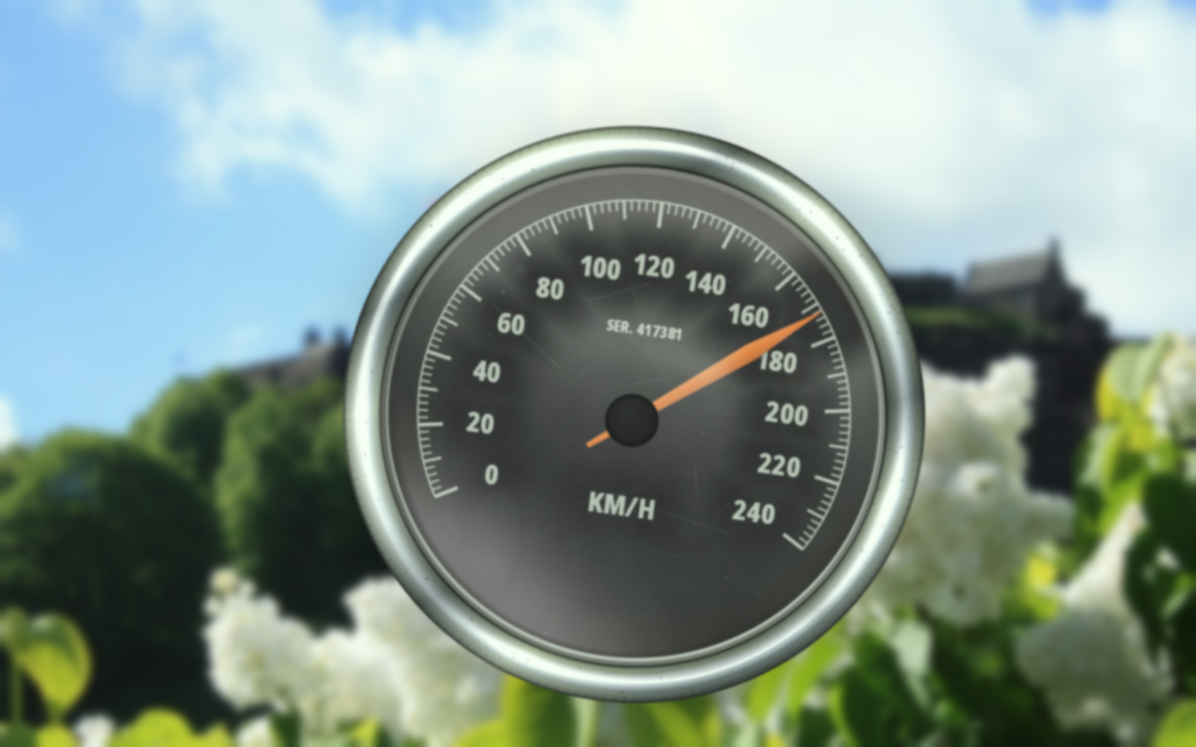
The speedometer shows {"value": 172, "unit": "km/h"}
